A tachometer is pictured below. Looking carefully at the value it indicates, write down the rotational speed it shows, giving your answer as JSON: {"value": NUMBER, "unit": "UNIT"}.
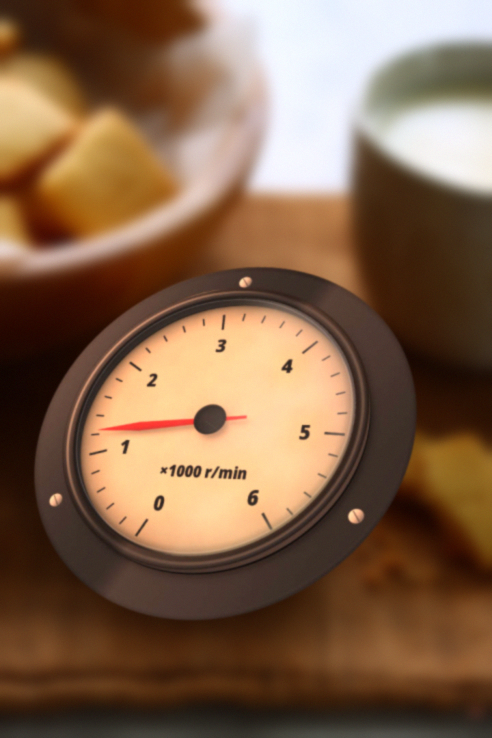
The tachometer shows {"value": 1200, "unit": "rpm"}
